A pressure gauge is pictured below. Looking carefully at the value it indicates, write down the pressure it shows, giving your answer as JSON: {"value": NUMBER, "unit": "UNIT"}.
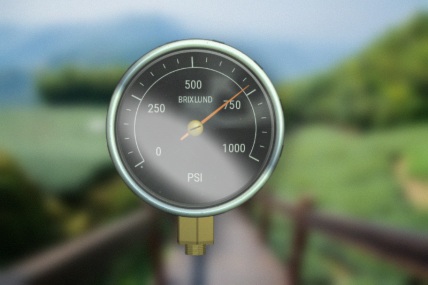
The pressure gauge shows {"value": 725, "unit": "psi"}
